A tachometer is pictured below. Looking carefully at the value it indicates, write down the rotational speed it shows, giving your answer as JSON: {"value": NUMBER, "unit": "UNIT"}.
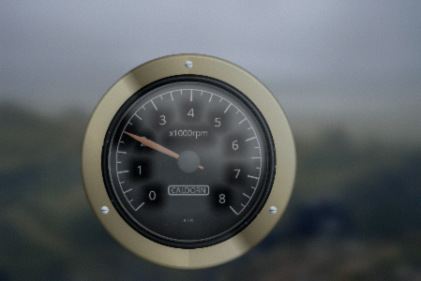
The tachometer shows {"value": 2000, "unit": "rpm"}
